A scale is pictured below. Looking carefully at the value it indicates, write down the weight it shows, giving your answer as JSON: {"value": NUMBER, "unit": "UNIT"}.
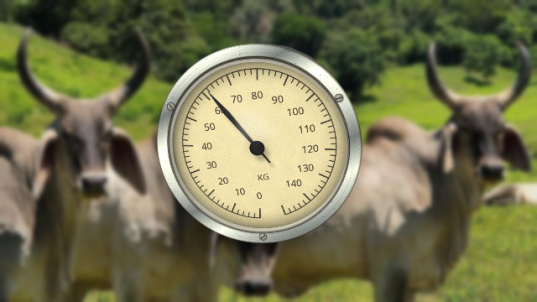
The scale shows {"value": 62, "unit": "kg"}
